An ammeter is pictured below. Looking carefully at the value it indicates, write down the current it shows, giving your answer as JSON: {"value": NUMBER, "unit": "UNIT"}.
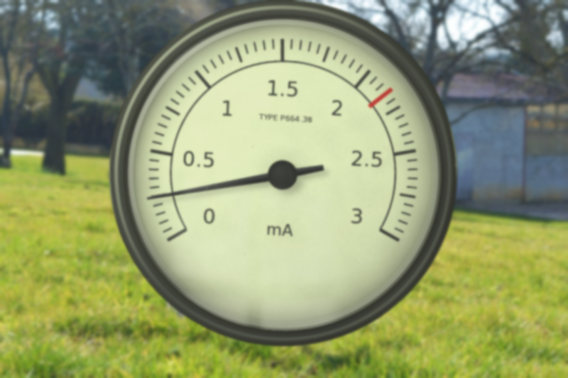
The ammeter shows {"value": 0.25, "unit": "mA"}
